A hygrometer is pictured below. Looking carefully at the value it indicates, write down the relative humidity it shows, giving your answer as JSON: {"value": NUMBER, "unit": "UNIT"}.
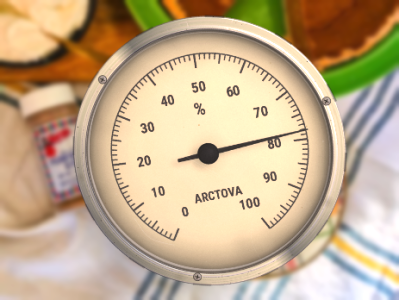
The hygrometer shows {"value": 78, "unit": "%"}
